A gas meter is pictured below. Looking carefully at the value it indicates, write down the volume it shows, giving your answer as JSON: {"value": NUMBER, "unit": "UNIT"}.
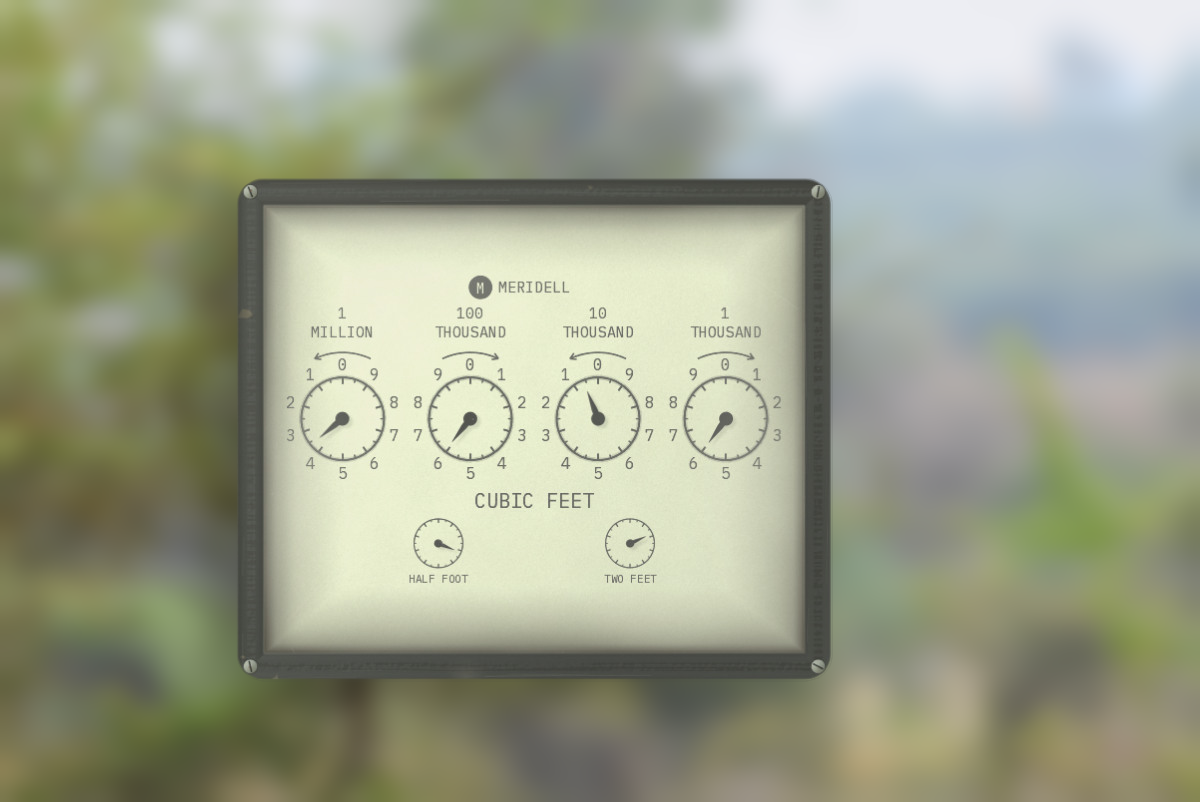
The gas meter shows {"value": 360600, "unit": "ft³"}
